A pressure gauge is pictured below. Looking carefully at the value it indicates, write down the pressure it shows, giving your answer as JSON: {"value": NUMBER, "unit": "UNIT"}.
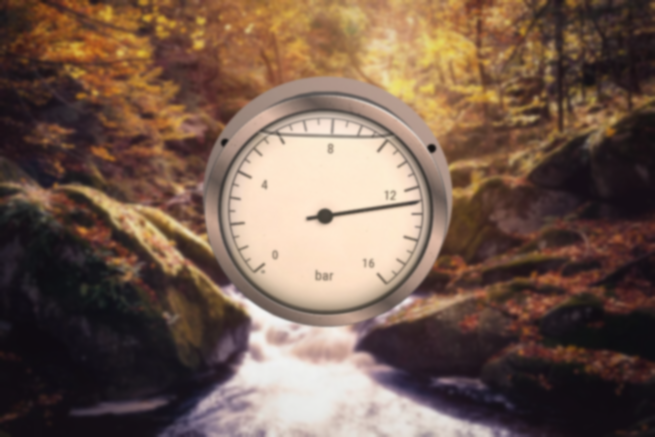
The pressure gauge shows {"value": 12.5, "unit": "bar"}
